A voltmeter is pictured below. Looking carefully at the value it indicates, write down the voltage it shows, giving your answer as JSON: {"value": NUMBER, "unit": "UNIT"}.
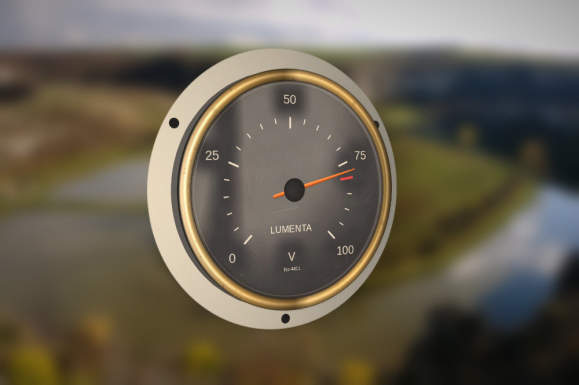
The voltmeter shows {"value": 77.5, "unit": "V"}
